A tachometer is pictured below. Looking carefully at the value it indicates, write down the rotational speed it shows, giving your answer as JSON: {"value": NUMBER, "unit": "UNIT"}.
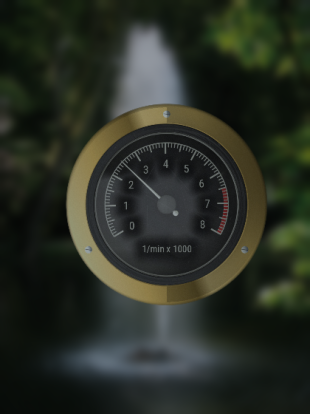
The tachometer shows {"value": 2500, "unit": "rpm"}
